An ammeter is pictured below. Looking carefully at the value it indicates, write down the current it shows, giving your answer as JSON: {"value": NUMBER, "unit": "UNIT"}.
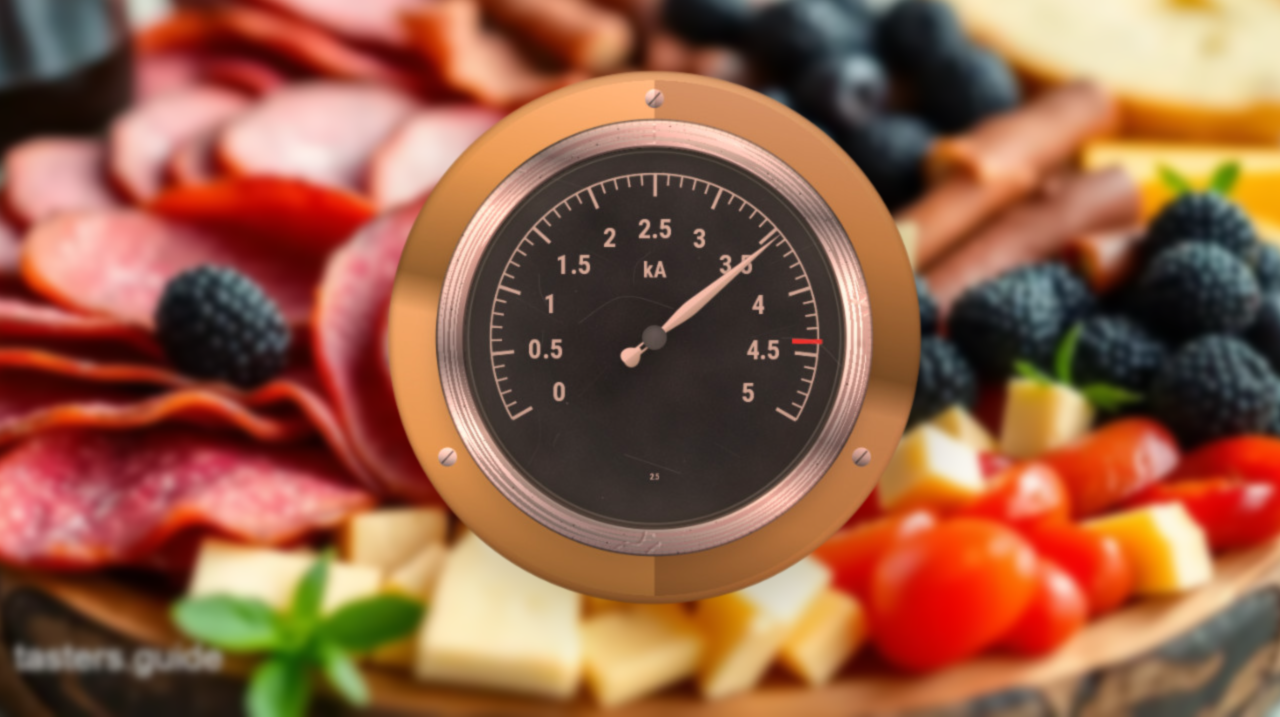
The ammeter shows {"value": 3.55, "unit": "kA"}
